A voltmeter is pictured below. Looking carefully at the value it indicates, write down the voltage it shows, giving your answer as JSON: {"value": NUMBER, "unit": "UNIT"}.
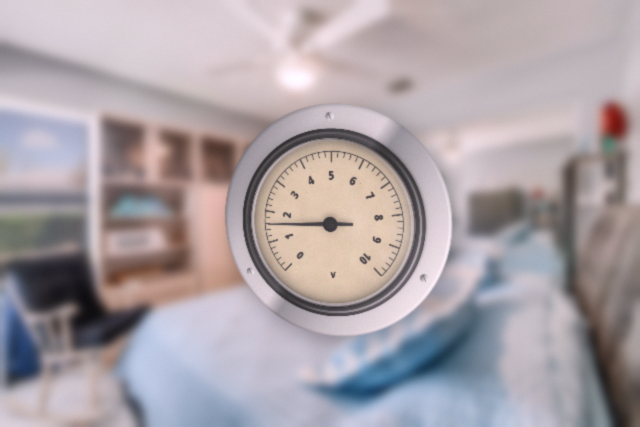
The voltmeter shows {"value": 1.6, "unit": "V"}
